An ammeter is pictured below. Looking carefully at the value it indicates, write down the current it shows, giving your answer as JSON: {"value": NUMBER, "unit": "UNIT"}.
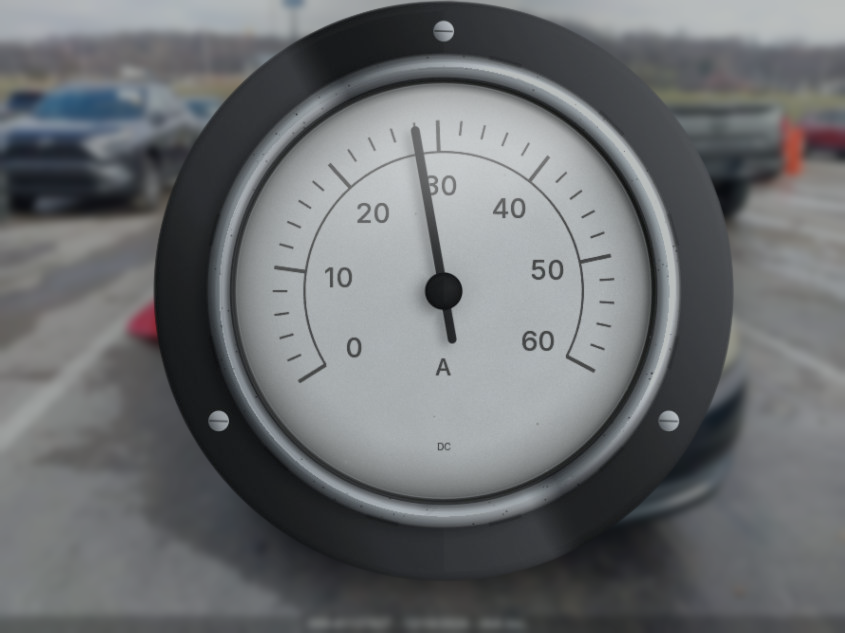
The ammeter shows {"value": 28, "unit": "A"}
